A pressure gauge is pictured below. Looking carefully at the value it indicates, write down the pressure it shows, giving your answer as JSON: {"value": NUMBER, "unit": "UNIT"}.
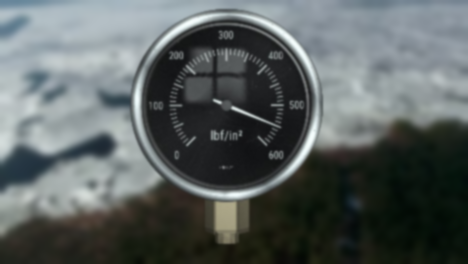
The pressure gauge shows {"value": 550, "unit": "psi"}
